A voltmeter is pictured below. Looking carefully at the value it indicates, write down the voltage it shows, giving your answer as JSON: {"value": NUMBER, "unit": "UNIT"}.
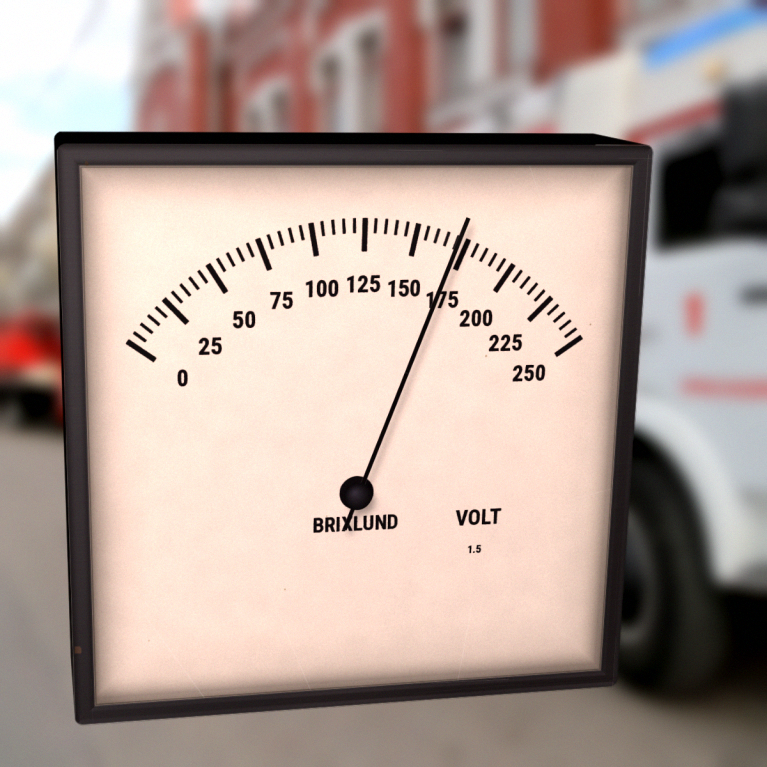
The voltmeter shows {"value": 170, "unit": "V"}
